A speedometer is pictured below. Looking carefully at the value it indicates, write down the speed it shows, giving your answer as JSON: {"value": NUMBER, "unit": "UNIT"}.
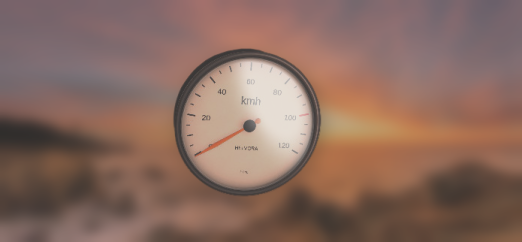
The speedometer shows {"value": 0, "unit": "km/h"}
